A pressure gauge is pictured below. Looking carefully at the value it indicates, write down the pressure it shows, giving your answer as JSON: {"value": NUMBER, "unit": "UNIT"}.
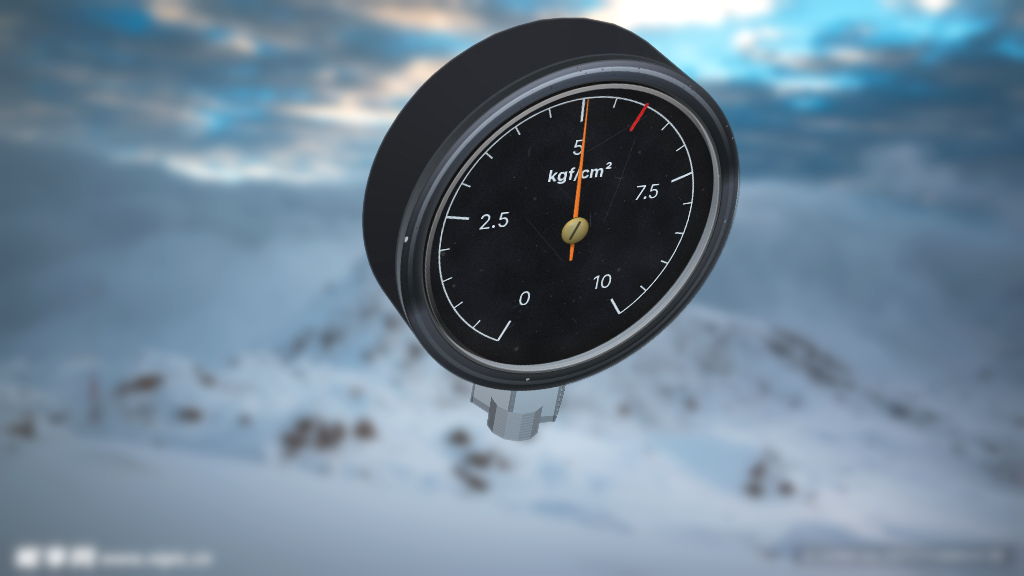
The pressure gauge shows {"value": 5, "unit": "kg/cm²"}
